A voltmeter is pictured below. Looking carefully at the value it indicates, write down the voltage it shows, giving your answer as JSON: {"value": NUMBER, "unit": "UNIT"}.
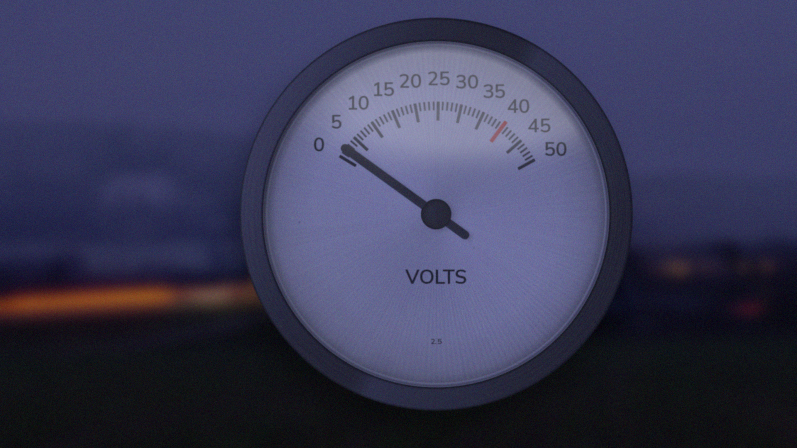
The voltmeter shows {"value": 2, "unit": "V"}
